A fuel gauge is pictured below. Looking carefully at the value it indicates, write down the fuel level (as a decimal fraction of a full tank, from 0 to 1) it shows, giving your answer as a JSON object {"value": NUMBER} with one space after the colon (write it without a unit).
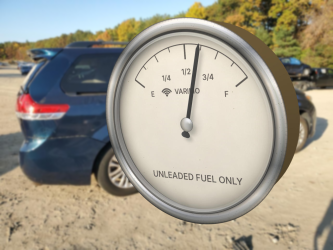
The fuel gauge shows {"value": 0.625}
